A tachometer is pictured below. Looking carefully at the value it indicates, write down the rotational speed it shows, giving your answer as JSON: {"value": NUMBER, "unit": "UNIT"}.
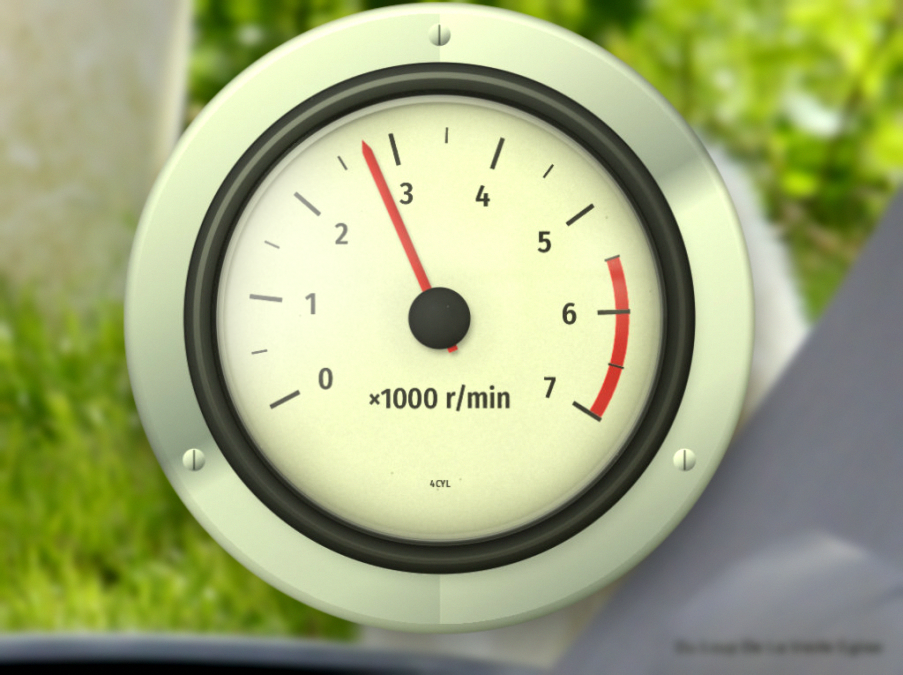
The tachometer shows {"value": 2750, "unit": "rpm"}
